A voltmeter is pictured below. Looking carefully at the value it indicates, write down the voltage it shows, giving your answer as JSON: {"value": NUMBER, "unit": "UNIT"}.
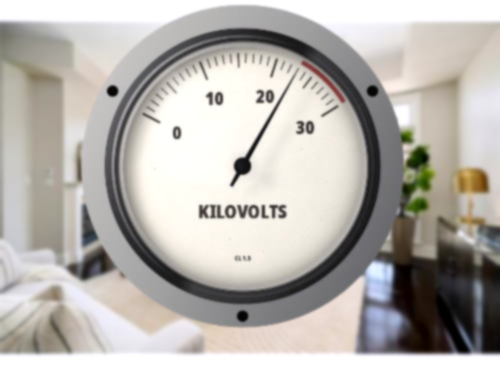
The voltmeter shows {"value": 23, "unit": "kV"}
